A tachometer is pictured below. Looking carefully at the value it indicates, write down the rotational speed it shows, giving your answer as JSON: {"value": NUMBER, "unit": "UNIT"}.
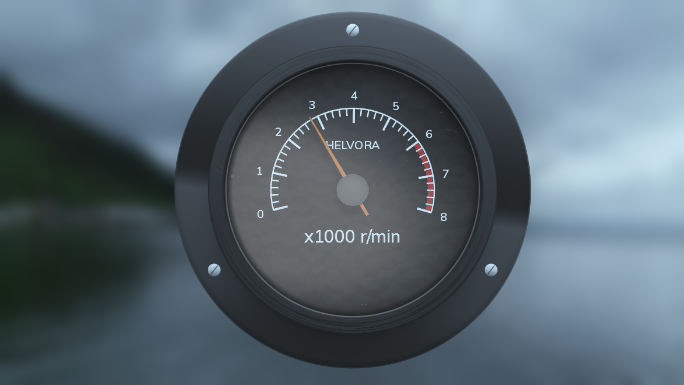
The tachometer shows {"value": 2800, "unit": "rpm"}
